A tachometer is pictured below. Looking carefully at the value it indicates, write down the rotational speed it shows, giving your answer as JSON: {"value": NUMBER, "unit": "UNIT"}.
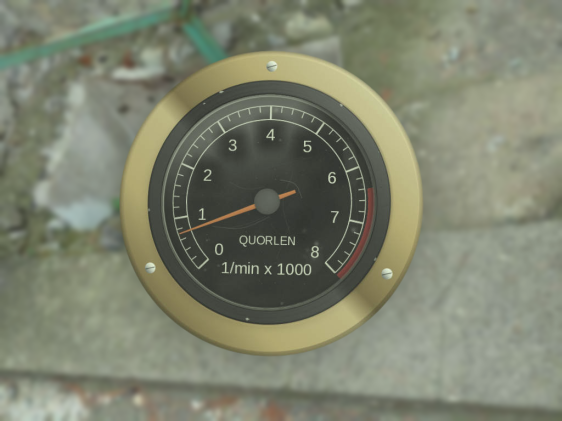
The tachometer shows {"value": 700, "unit": "rpm"}
